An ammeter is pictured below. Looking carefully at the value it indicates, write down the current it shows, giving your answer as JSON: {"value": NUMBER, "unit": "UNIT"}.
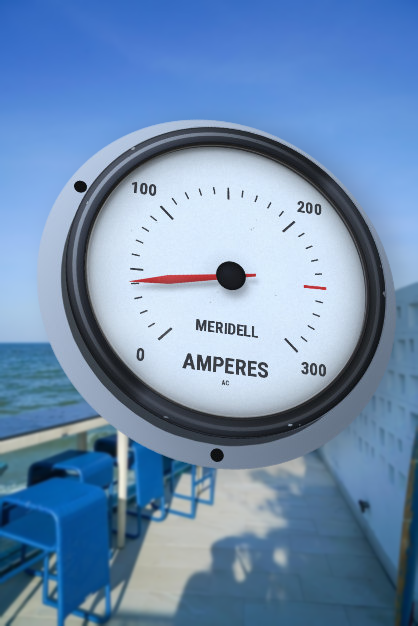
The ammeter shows {"value": 40, "unit": "A"}
